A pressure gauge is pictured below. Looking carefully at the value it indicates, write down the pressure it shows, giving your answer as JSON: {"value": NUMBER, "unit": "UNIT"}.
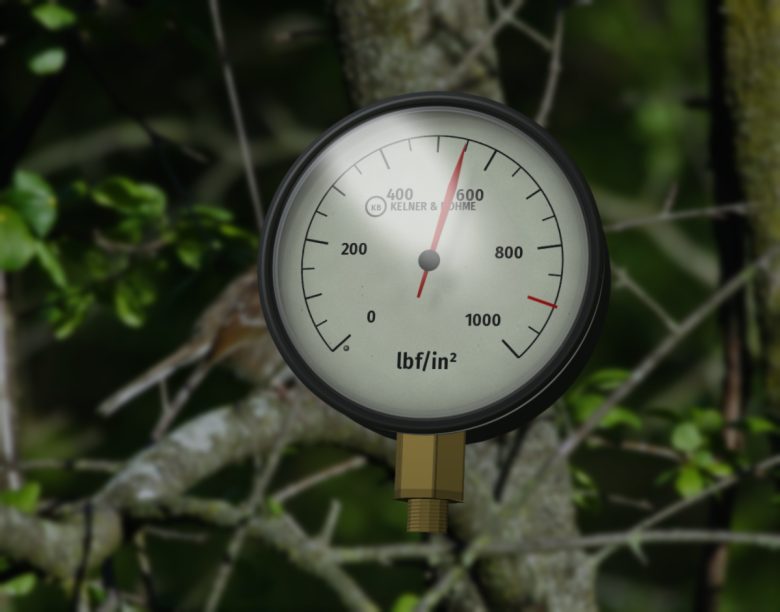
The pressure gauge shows {"value": 550, "unit": "psi"}
